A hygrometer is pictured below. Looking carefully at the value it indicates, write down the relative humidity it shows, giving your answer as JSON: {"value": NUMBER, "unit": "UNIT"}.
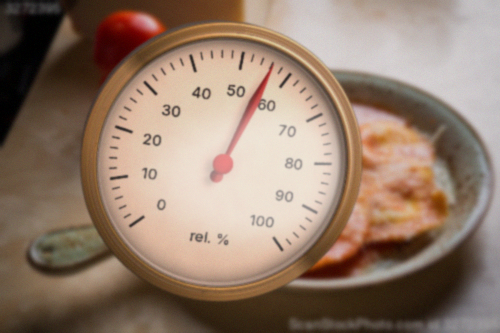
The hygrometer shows {"value": 56, "unit": "%"}
